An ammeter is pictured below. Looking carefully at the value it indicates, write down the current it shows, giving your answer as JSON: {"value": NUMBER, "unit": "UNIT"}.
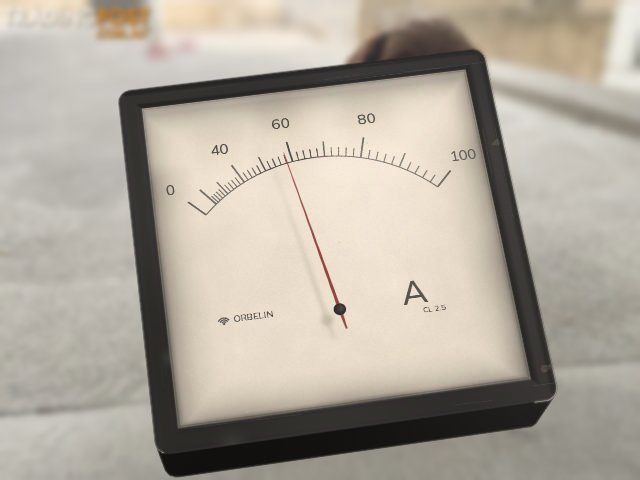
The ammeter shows {"value": 58, "unit": "A"}
